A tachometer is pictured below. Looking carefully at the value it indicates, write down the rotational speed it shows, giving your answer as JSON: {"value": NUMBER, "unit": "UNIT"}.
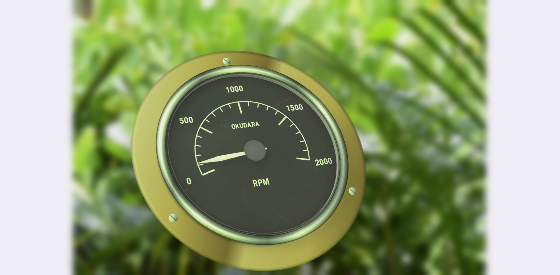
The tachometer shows {"value": 100, "unit": "rpm"}
